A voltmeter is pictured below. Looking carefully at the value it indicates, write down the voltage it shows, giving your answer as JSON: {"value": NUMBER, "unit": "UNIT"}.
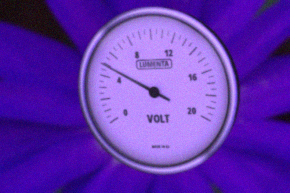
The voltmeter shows {"value": 5, "unit": "V"}
